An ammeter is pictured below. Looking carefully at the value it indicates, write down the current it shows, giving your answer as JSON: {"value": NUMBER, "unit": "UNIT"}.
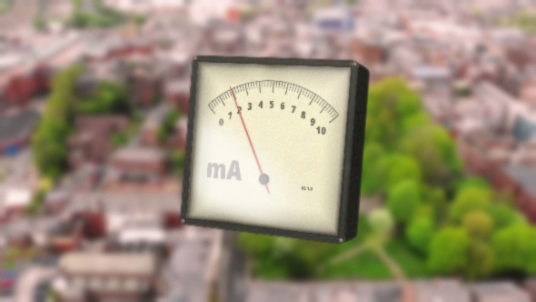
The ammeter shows {"value": 2, "unit": "mA"}
